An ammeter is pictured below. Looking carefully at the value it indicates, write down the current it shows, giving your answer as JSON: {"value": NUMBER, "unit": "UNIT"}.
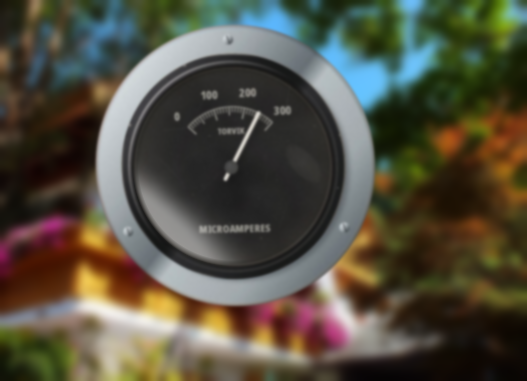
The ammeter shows {"value": 250, "unit": "µA"}
